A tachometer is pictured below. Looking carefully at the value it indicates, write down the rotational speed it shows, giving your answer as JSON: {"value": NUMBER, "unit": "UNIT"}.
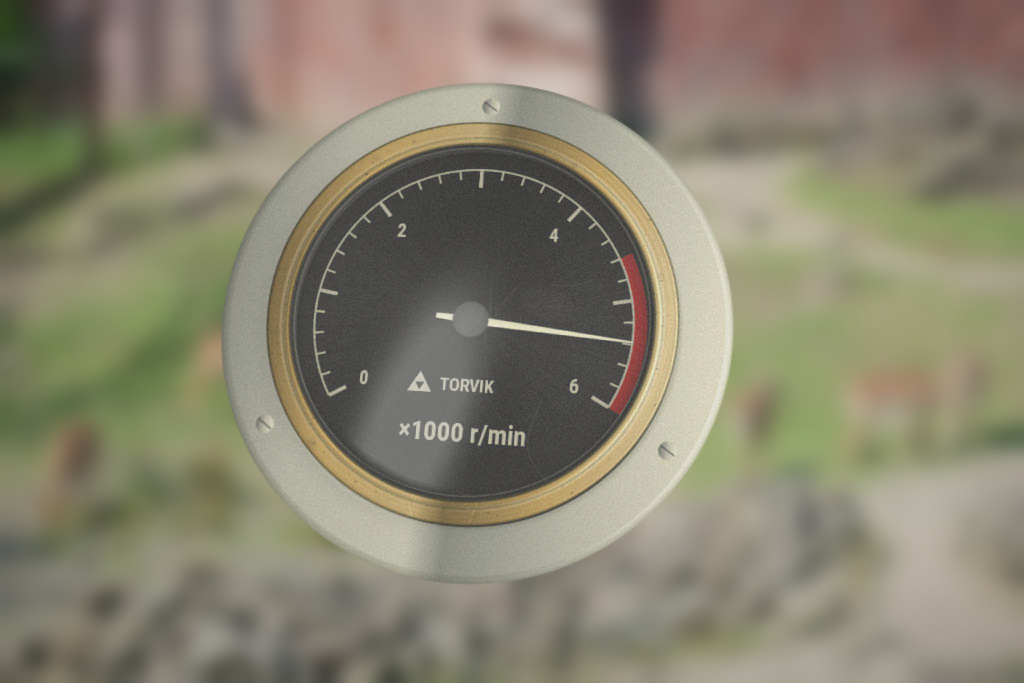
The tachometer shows {"value": 5400, "unit": "rpm"}
